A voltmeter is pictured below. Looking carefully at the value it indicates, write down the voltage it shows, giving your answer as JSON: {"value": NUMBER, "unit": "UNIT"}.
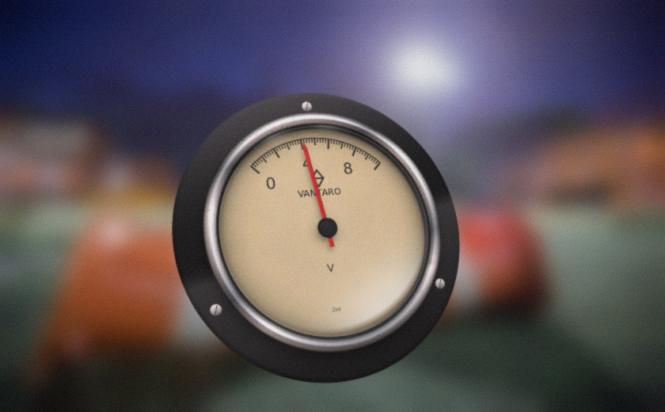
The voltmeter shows {"value": 4, "unit": "V"}
